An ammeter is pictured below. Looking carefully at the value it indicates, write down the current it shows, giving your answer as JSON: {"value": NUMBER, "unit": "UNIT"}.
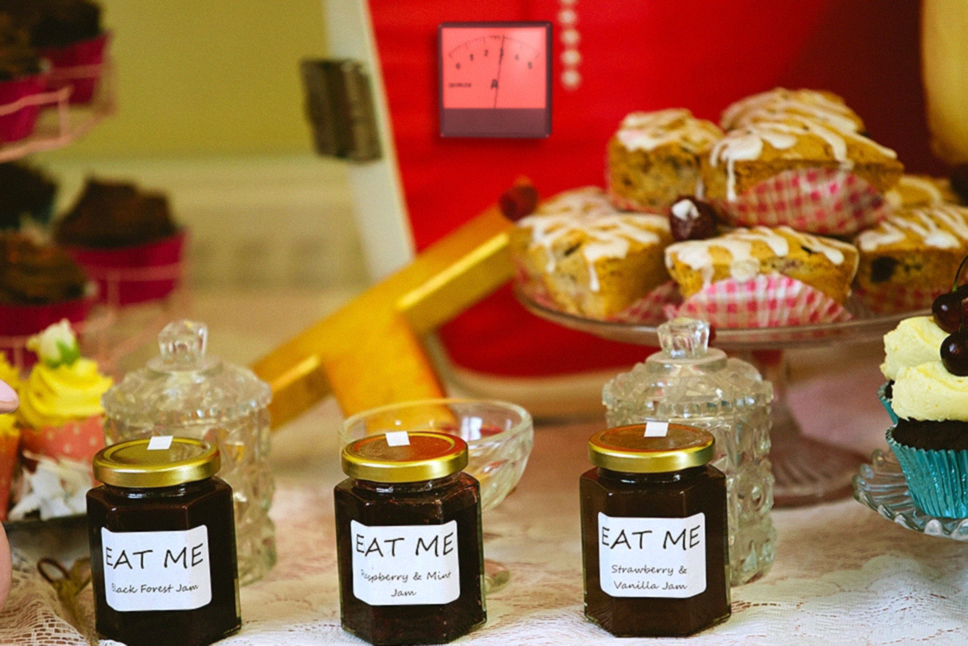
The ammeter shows {"value": 3, "unit": "A"}
